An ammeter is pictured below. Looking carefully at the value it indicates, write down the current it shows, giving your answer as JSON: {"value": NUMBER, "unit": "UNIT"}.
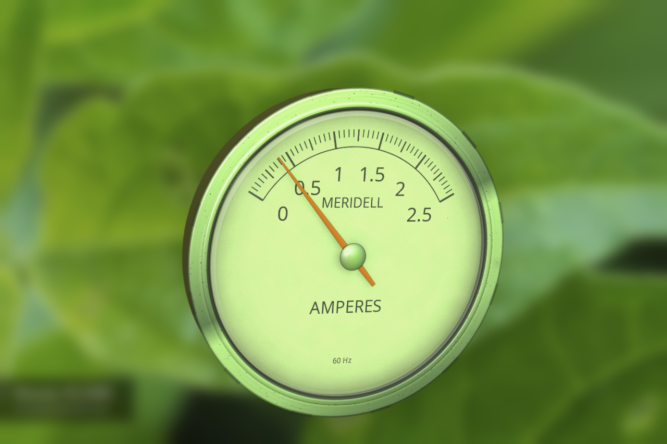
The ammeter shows {"value": 0.4, "unit": "A"}
